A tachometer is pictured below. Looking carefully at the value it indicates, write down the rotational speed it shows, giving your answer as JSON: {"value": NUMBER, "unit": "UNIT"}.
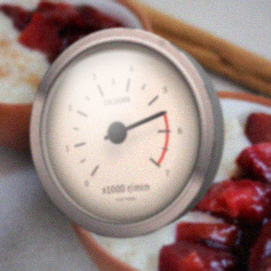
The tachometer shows {"value": 5500, "unit": "rpm"}
